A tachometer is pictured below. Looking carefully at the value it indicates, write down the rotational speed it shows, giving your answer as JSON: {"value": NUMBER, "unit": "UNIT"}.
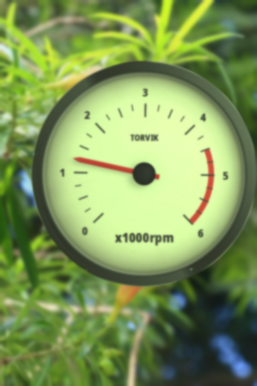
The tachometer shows {"value": 1250, "unit": "rpm"}
